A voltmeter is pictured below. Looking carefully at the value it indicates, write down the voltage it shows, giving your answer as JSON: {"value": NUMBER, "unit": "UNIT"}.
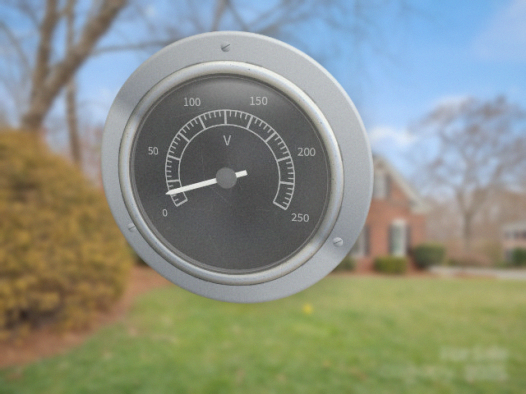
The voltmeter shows {"value": 15, "unit": "V"}
